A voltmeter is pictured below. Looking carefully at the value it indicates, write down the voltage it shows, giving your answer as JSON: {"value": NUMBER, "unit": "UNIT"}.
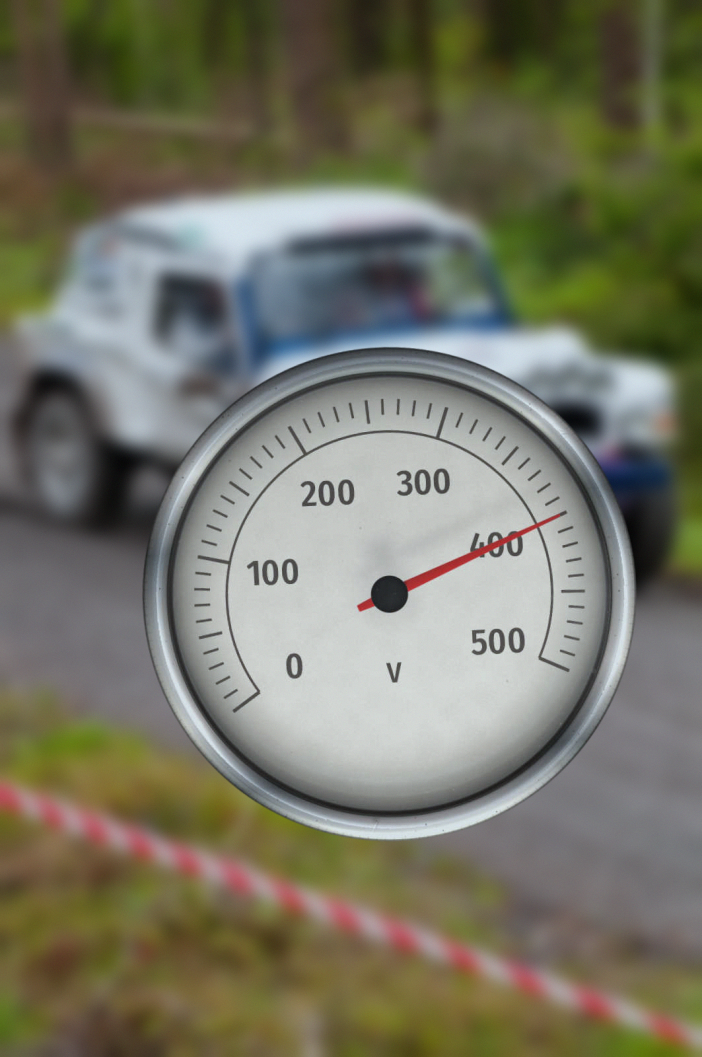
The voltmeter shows {"value": 400, "unit": "V"}
